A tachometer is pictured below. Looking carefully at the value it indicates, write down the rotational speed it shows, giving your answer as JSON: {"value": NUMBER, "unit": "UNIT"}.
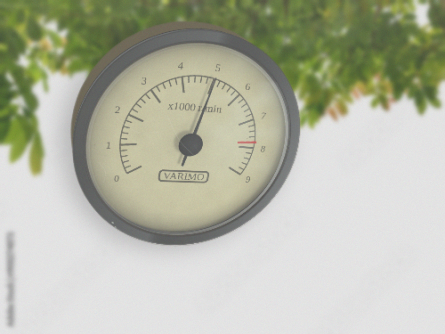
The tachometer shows {"value": 5000, "unit": "rpm"}
